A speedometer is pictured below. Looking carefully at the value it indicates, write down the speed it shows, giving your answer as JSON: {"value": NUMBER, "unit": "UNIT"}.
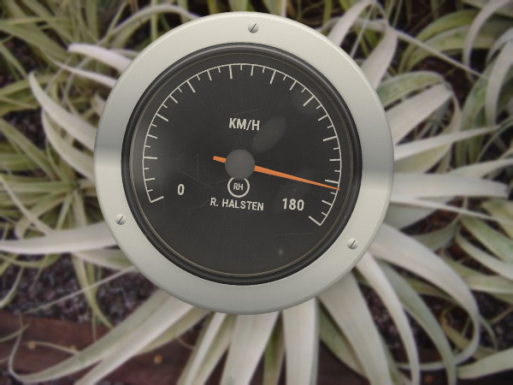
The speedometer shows {"value": 162.5, "unit": "km/h"}
